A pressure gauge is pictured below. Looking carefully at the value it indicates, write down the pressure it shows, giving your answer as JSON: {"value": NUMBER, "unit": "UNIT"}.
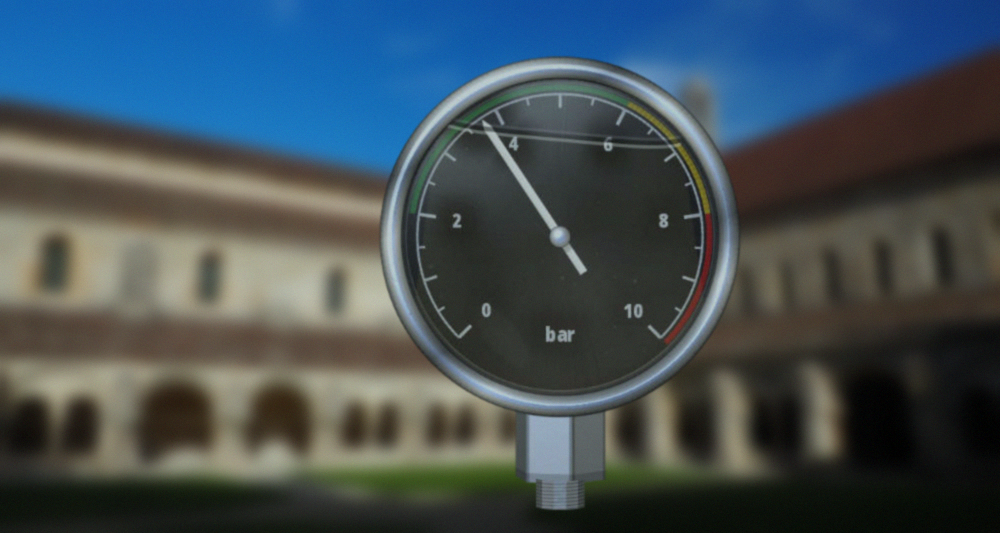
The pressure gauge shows {"value": 3.75, "unit": "bar"}
